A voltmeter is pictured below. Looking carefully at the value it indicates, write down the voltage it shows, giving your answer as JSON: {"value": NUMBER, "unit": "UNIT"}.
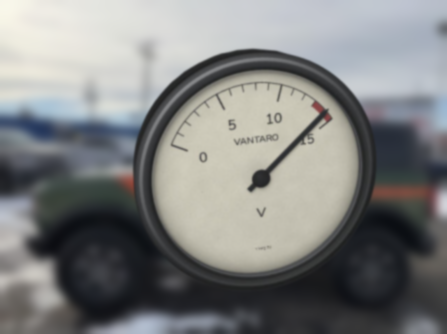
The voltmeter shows {"value": 14, "unit": "V"}
